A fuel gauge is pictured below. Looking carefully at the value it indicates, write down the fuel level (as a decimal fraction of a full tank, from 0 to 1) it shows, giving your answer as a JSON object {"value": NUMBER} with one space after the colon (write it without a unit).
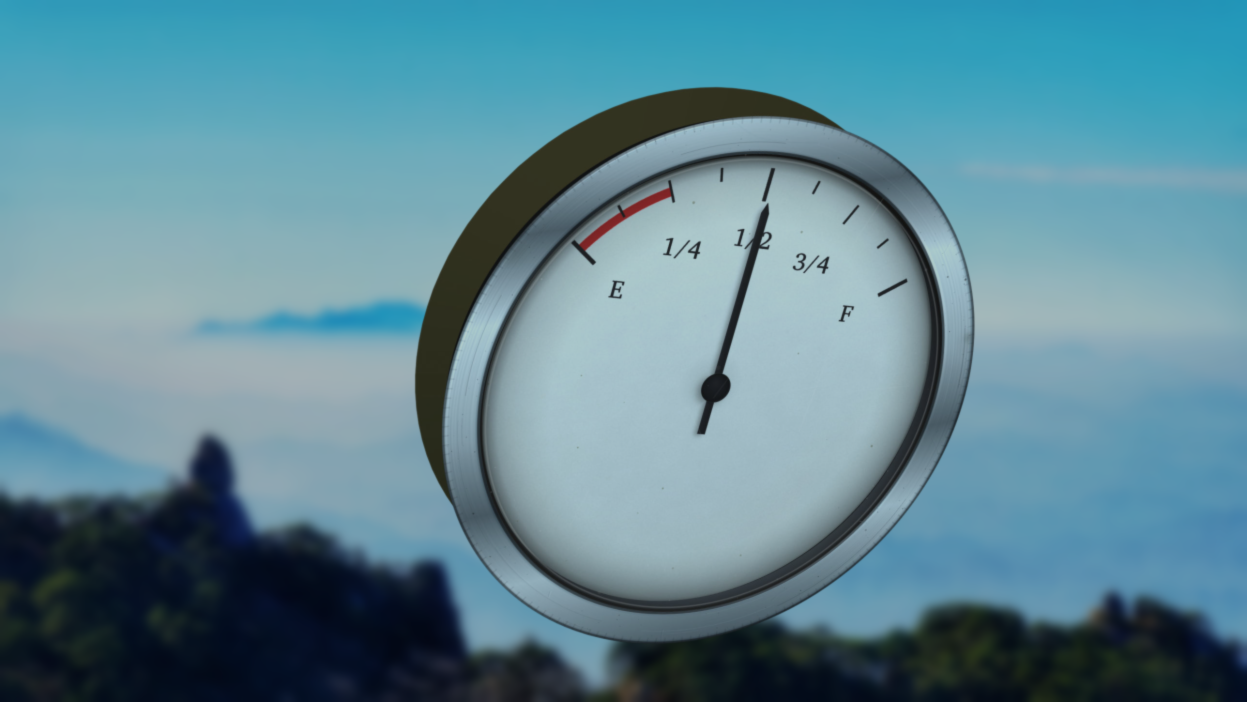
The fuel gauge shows {"value": 0.5}
